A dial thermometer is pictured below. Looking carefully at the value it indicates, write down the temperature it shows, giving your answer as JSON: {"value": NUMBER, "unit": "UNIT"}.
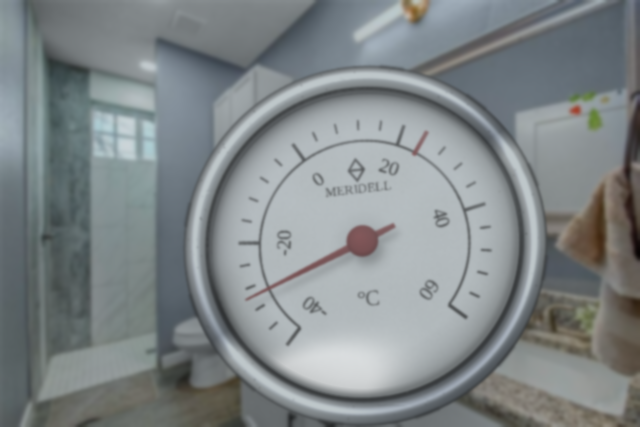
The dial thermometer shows {"value": -30, "unit": "°C"}
